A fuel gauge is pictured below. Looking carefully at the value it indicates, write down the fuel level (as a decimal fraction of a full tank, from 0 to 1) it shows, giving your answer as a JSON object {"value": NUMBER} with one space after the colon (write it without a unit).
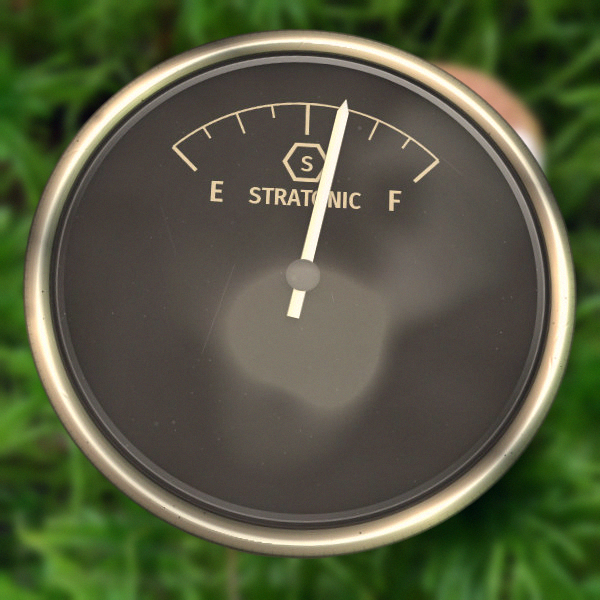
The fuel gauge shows {"value": 0.625}
